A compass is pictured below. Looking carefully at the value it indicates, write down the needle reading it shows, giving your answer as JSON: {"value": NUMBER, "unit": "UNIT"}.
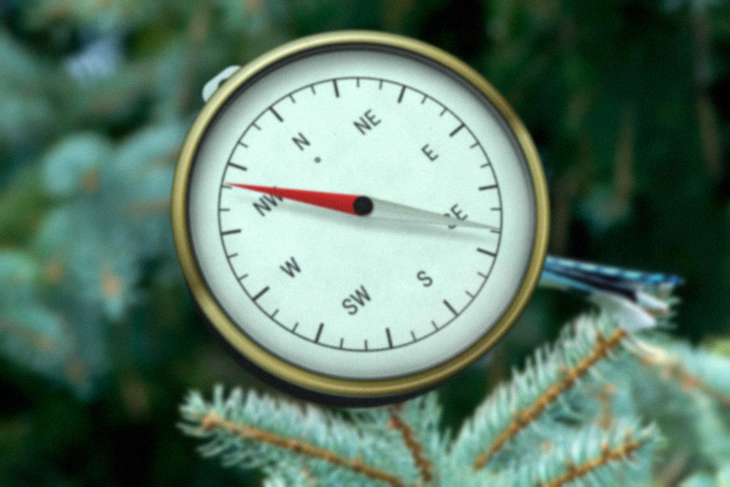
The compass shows {"value": 320, "unit": "°"}
